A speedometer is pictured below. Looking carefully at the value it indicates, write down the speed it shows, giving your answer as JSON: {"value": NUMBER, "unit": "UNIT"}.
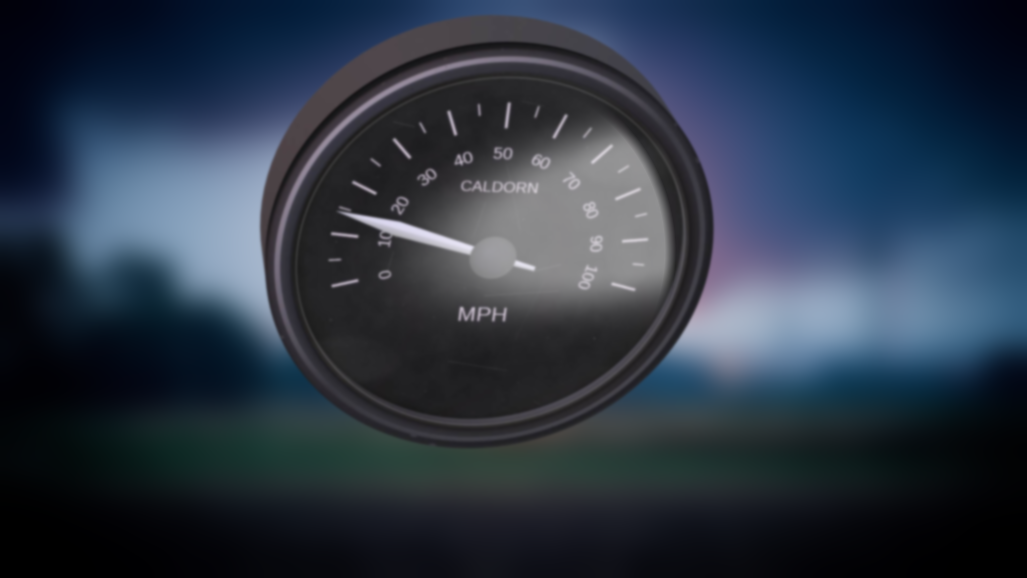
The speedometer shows {"value": 15, "unit": "mph"}
